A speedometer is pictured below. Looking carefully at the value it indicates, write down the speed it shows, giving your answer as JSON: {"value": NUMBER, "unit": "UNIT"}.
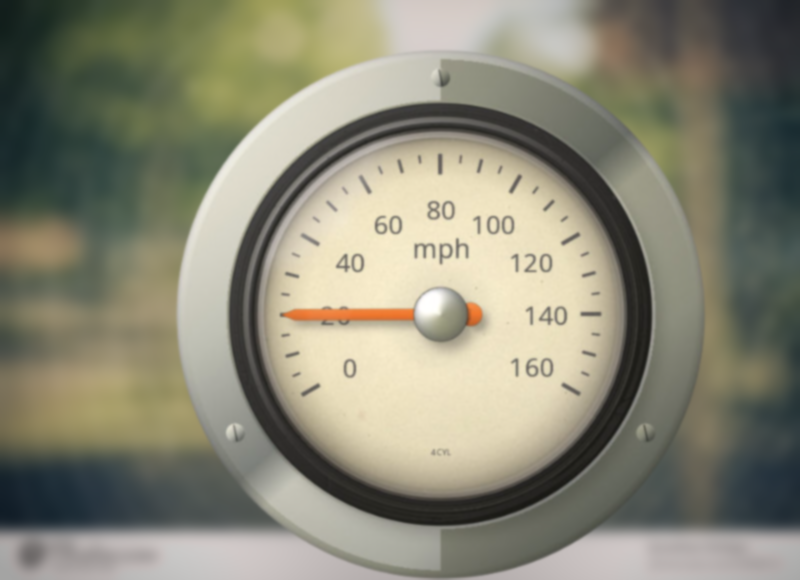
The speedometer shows {"value": 20, "unit": "mph"}
